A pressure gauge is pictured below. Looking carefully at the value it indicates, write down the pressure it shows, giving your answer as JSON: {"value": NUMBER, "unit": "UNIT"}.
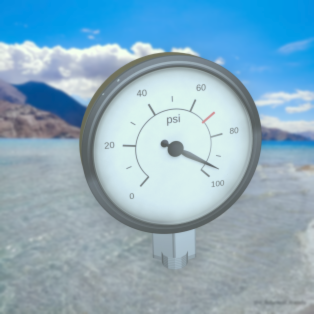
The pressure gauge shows {"value": 95, "unit": "psi"}
